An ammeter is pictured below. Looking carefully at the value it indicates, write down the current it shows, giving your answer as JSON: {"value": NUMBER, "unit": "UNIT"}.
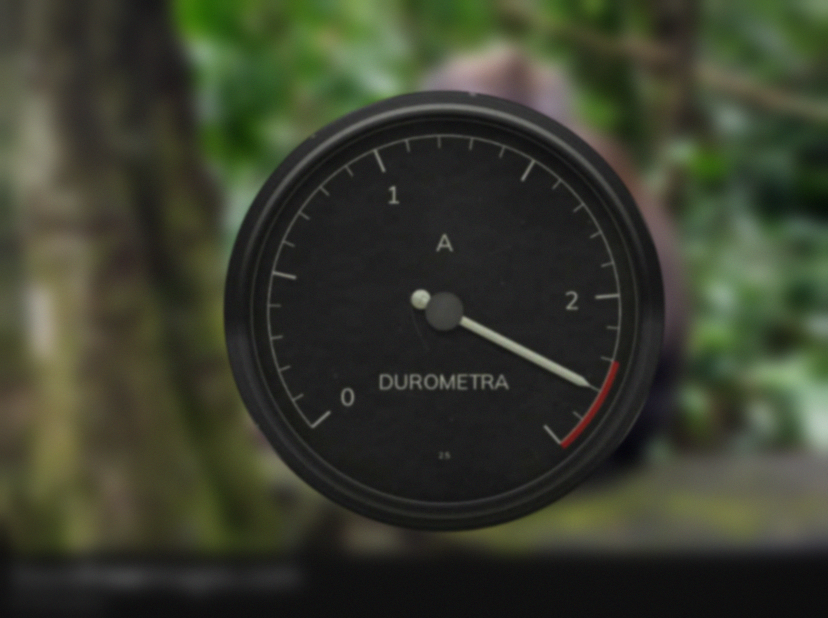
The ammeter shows {"value": 2.3, "unit": "A"}
